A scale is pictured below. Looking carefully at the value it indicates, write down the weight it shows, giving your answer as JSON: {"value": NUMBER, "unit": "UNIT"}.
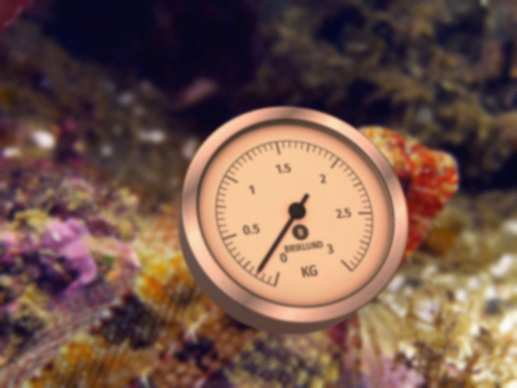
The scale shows {"value": 0.15, "unit": "kg"}
